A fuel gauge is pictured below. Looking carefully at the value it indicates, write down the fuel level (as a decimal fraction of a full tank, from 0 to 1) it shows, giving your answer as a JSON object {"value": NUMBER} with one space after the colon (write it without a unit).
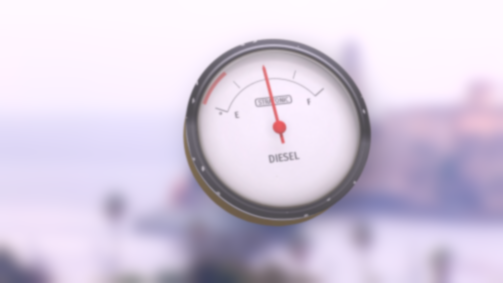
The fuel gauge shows {"value": 0.5}
